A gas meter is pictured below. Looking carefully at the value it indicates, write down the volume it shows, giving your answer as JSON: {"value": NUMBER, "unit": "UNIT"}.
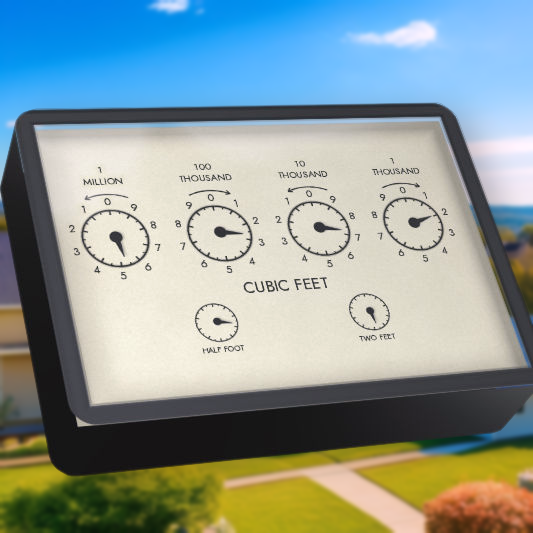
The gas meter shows {"value": 527200, "unit": "ft³"}
